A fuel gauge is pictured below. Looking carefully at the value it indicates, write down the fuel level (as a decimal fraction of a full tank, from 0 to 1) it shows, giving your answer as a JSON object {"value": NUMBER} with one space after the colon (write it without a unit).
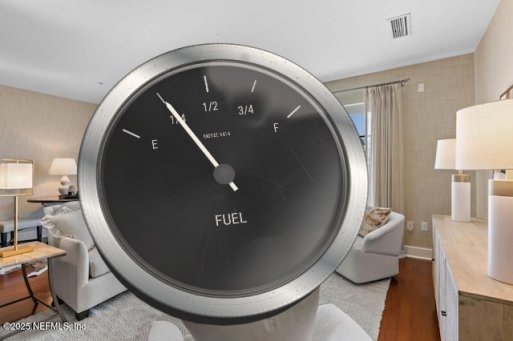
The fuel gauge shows {"value": 0.25}
